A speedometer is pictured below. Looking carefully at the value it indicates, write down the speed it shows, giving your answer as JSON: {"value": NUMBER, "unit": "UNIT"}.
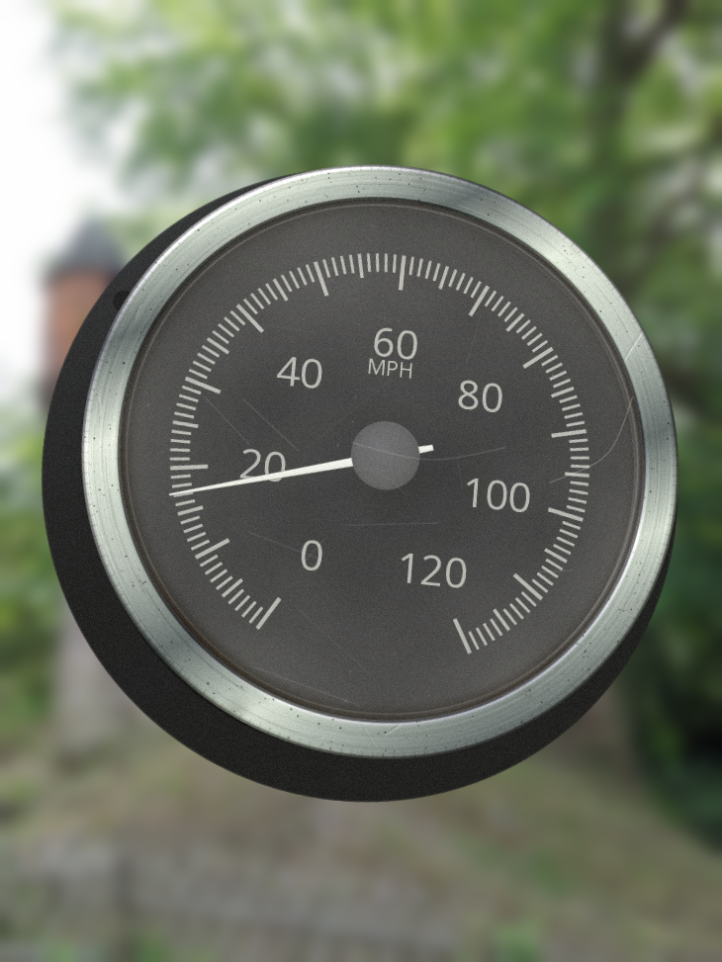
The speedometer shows {"value": 17, "unit": "mph"}
